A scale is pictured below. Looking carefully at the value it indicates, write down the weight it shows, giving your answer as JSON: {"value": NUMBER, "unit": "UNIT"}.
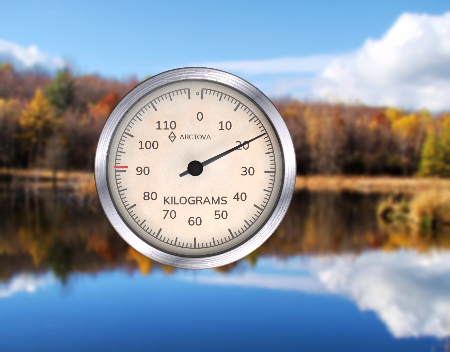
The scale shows {"value": 20, "unit": "kg"}
